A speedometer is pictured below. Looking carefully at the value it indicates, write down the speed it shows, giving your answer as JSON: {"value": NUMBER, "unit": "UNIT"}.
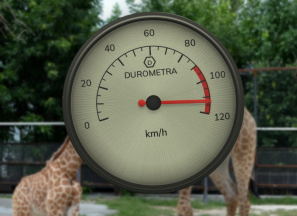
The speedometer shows {"value": 112.5, "unit": "km/h"}
